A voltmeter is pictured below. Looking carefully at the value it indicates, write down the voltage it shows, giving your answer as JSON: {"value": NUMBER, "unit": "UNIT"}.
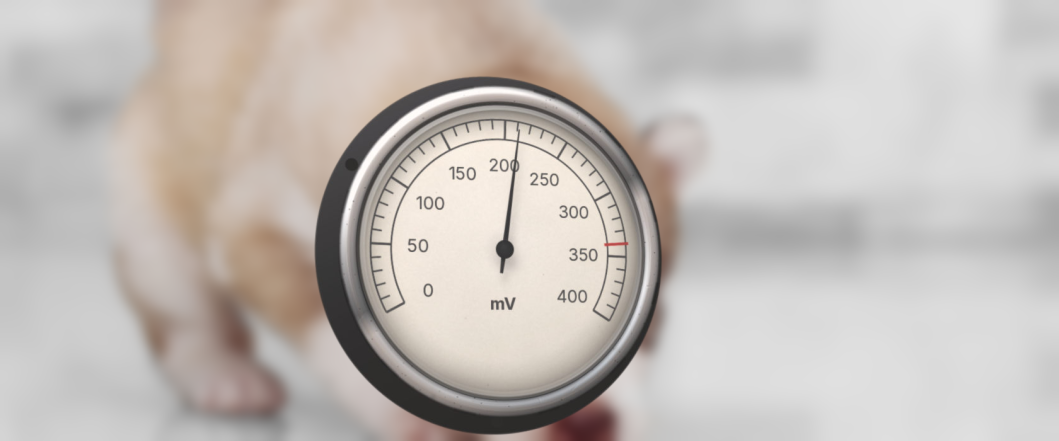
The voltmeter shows {"value": 210, "unit": "mV"}
